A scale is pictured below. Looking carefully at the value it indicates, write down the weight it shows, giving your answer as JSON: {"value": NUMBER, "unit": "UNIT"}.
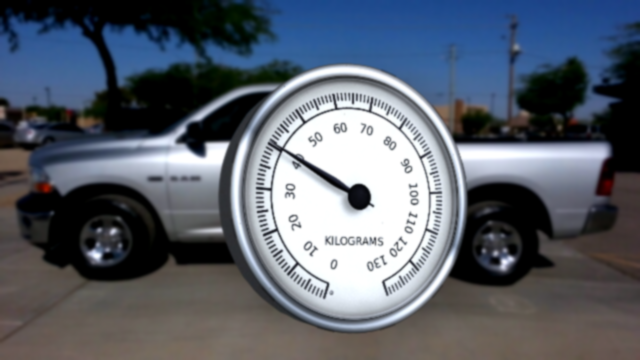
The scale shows {"value": 40, "unit": "kg"}
